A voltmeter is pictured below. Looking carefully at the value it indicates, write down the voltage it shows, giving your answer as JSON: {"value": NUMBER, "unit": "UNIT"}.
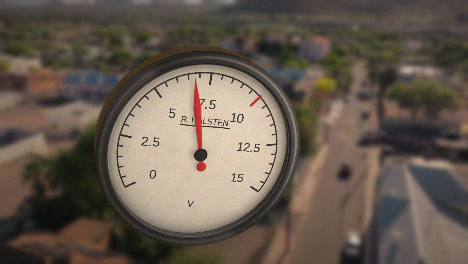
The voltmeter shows {"value": 6.75, "unit": "V"}
